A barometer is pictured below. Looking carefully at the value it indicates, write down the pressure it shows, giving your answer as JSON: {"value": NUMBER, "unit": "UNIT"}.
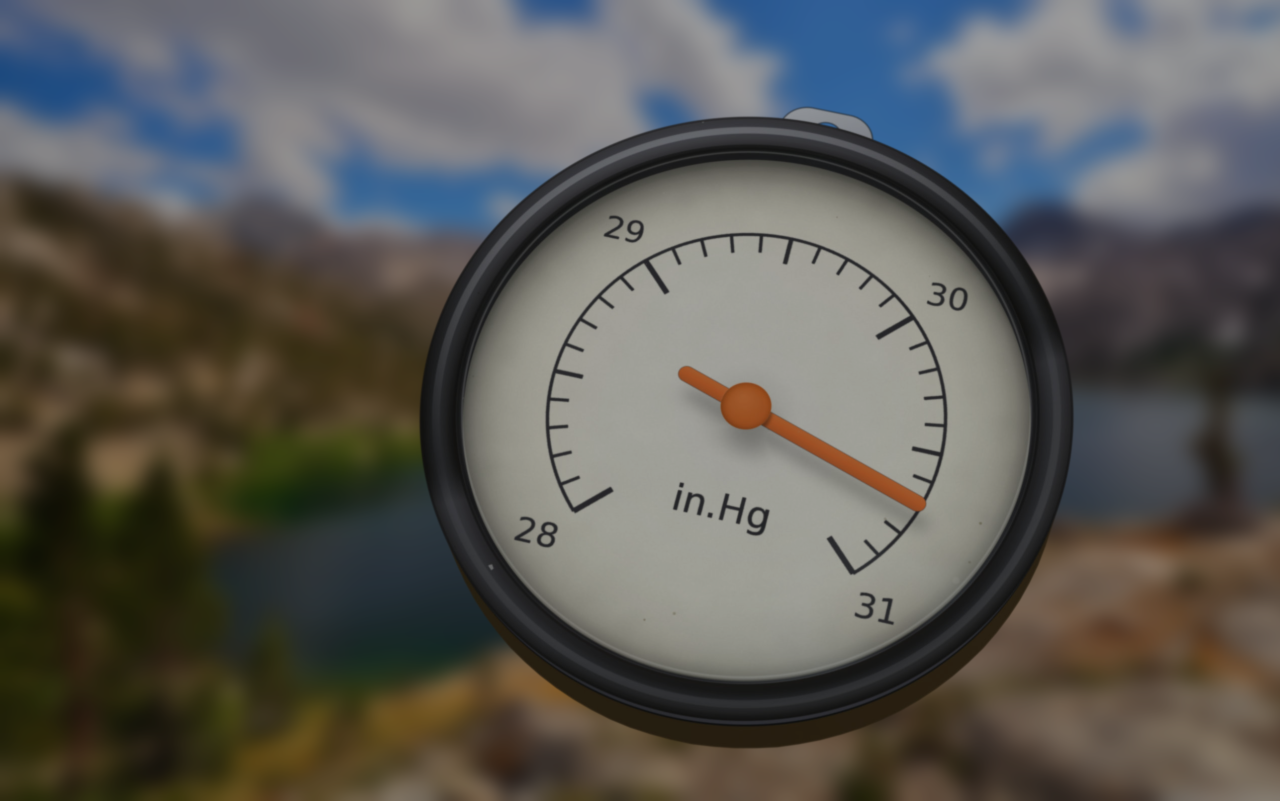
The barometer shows {"value": 30.7, "unit": "inHg"}
